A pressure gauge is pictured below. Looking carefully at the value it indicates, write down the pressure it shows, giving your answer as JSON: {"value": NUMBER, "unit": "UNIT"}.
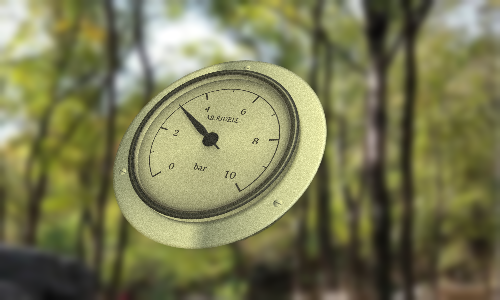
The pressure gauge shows {"value": 3, "unit": "bar"}
